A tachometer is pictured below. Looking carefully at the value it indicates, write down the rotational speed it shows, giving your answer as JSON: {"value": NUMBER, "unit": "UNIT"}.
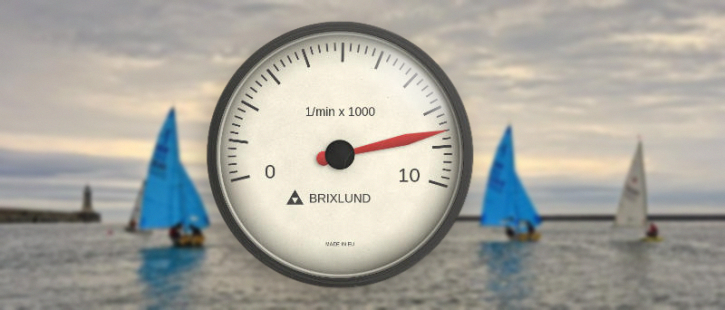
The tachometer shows {"value": 8600, "unit": "rpm"}
